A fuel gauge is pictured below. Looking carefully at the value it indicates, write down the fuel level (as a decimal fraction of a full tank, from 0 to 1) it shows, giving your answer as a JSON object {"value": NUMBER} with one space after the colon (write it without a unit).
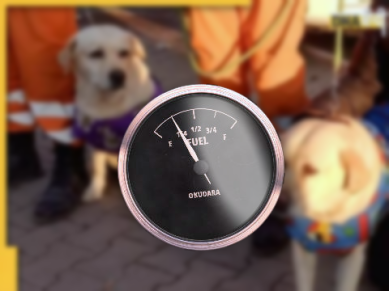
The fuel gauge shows {"value": 0.25}
